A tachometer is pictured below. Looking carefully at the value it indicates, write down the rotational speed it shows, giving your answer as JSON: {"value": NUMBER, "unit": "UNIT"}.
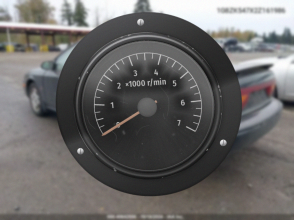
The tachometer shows {"value": 0, "unit": "rpm"}
